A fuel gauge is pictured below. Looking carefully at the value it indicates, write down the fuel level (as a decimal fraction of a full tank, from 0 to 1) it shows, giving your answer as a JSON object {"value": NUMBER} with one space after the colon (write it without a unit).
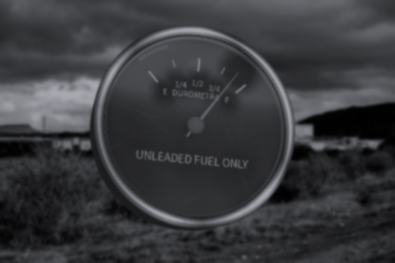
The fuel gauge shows {"value": 0.875}
